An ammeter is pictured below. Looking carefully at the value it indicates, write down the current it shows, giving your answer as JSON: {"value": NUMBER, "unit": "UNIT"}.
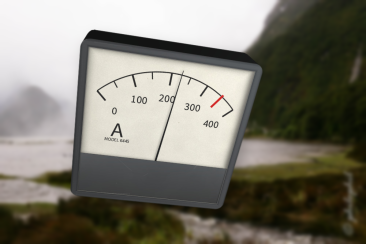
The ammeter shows {"value": 225, "unit": "A"}
